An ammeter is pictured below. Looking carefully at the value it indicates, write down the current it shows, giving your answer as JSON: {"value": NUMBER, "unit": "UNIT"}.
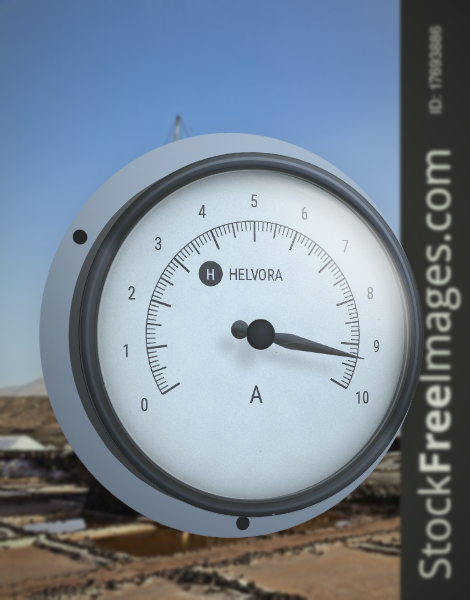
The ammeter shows {"value": 9.3, "unit": "A"}
